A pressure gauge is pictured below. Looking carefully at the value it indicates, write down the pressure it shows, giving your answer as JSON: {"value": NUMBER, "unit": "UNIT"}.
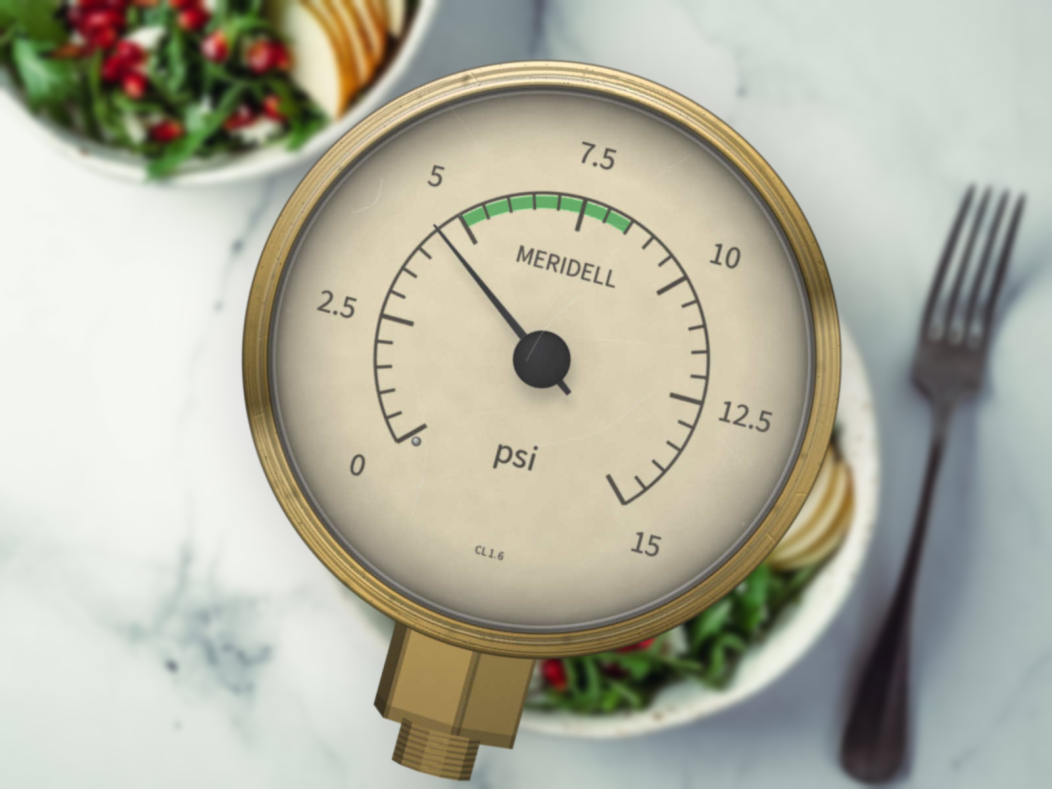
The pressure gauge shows {"value": 4.5, "unit": "psi"}
